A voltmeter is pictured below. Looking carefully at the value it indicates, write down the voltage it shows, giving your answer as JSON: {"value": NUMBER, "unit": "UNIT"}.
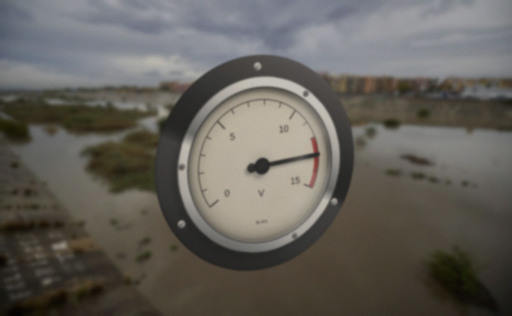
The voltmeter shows {"value": 13, "unit": "V"}
